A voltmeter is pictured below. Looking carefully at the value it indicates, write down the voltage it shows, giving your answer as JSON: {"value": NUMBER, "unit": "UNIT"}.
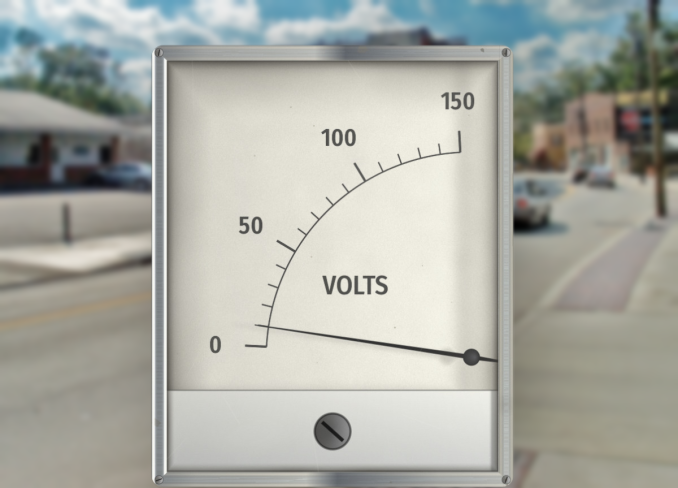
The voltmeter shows {"value": 10, "unit": "V"}
